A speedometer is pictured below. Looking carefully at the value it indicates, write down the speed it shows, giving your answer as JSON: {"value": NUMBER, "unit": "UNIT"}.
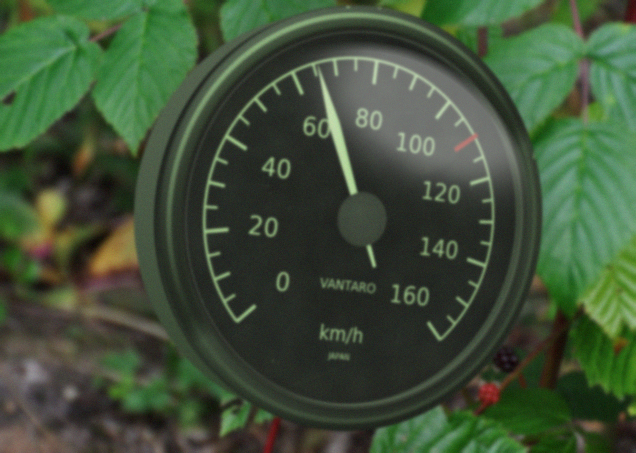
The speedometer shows {"value": 65, "unit": "km/h"}
